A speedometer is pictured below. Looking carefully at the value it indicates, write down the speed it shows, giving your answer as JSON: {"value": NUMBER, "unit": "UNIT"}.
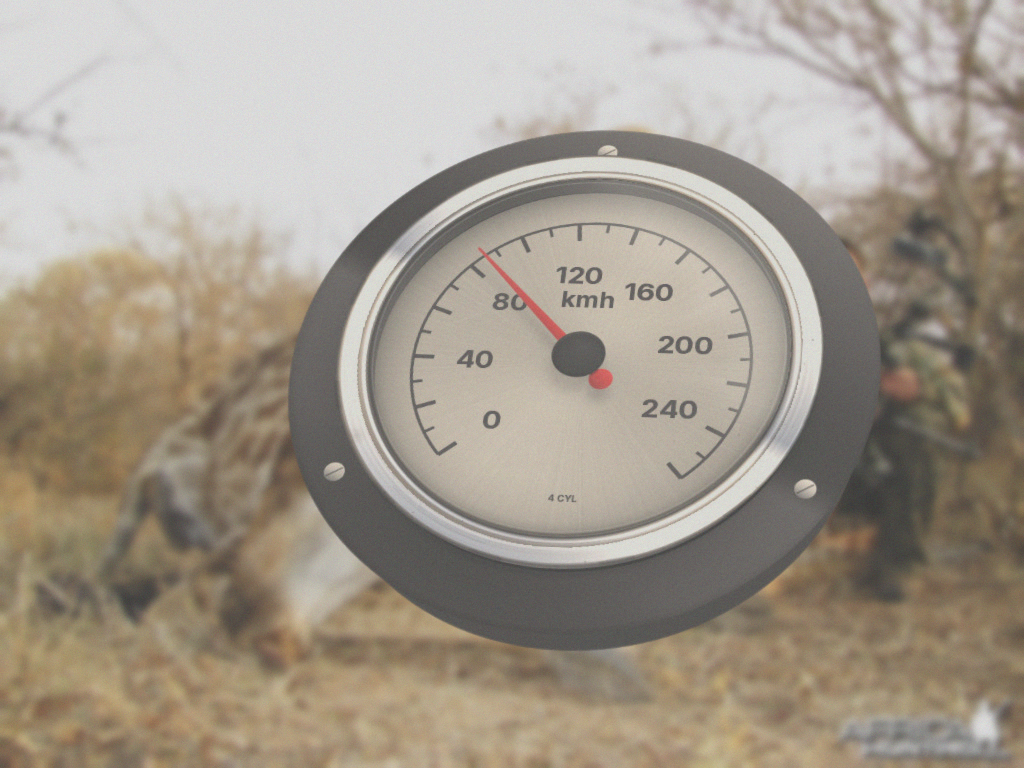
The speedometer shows {"value": 85, "unit": "km/h"}
